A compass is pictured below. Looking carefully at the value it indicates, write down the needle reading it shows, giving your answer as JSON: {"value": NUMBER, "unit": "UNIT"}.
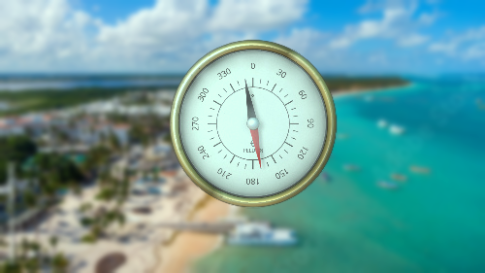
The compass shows {"value": 170, "unit": "°"}
